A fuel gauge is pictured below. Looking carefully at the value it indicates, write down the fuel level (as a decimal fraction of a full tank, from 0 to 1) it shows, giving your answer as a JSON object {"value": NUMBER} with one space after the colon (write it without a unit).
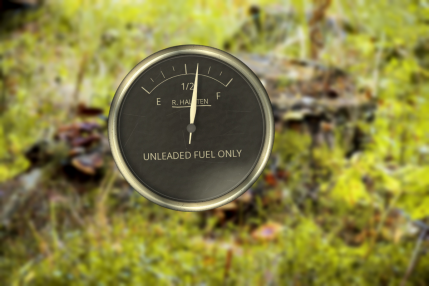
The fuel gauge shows {"value": 0.625}
